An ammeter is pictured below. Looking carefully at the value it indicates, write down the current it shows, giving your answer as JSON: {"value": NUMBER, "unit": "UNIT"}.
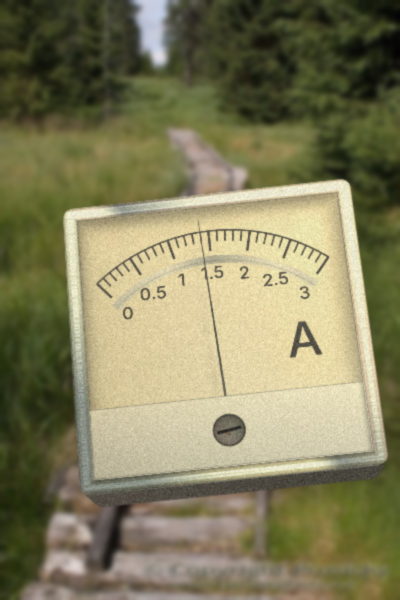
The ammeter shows {"value": 1.4, "unit": "A"}
